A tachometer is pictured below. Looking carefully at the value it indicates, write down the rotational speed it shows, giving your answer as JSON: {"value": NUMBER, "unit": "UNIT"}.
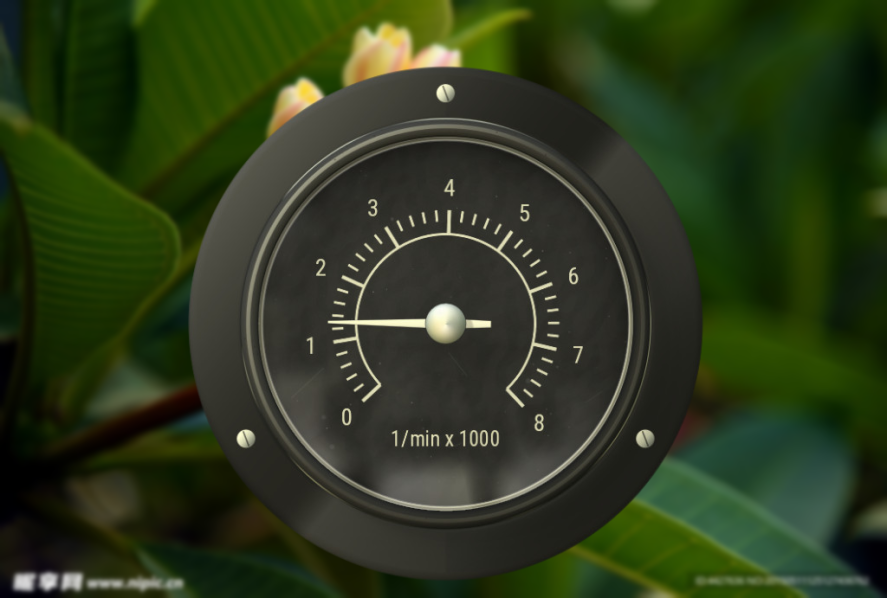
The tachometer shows {"value": 1300, "unit": "rpm"}
